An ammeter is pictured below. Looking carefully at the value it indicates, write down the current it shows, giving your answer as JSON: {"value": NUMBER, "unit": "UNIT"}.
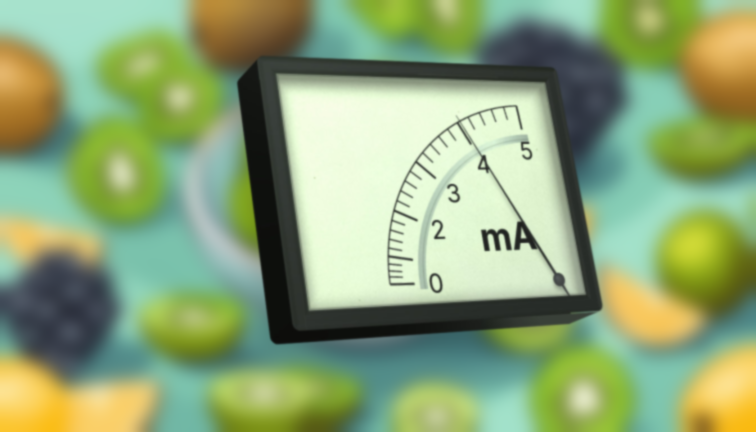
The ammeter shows {"value": 4, "unit": "mA"}
